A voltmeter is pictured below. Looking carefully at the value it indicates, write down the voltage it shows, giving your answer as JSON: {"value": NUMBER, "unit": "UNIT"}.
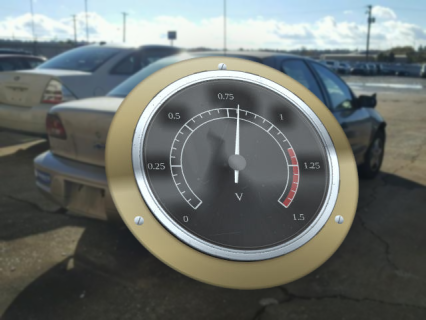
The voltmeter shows {"value": 0.8, "unit": "V"}
